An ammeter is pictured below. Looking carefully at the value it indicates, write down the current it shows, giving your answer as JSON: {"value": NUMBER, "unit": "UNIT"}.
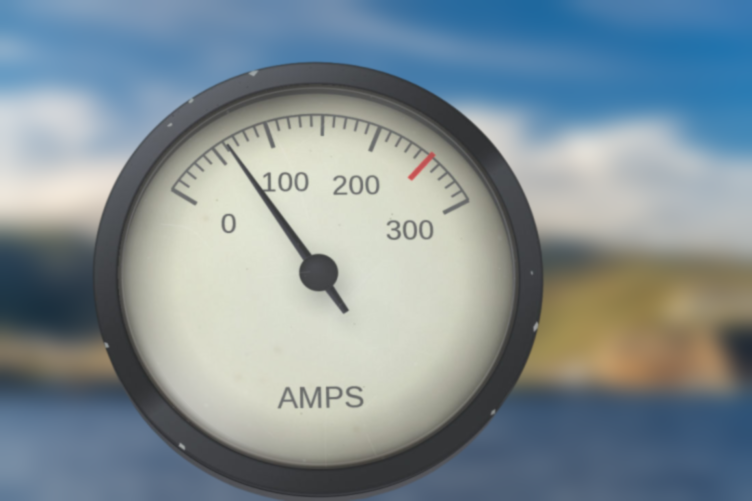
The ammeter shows {"value": 60, "unit": "A"}
